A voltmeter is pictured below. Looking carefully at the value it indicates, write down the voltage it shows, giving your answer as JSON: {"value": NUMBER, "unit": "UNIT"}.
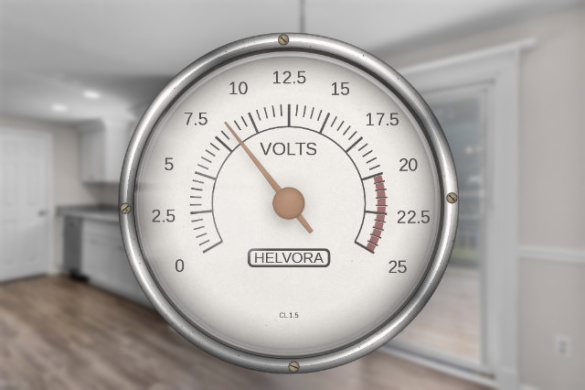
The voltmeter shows {"value": 8.5, "unit": "V"}
